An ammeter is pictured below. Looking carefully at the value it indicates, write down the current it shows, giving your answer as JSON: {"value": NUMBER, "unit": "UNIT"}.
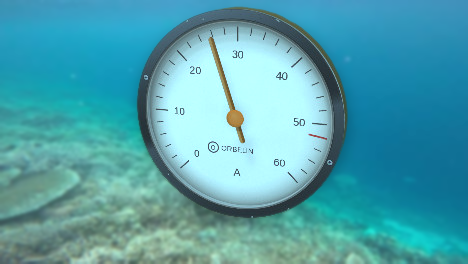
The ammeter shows {"value": 26, "unit": "A"}
